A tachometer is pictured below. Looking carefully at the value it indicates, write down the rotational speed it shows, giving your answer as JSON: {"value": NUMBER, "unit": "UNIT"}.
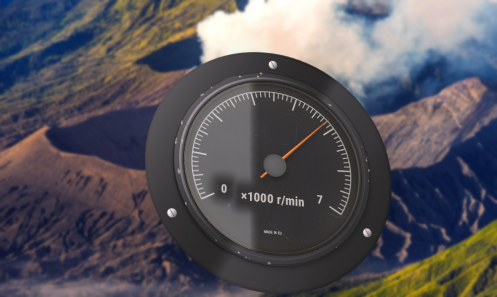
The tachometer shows {"value": 4800, "unit": "rpm"}
